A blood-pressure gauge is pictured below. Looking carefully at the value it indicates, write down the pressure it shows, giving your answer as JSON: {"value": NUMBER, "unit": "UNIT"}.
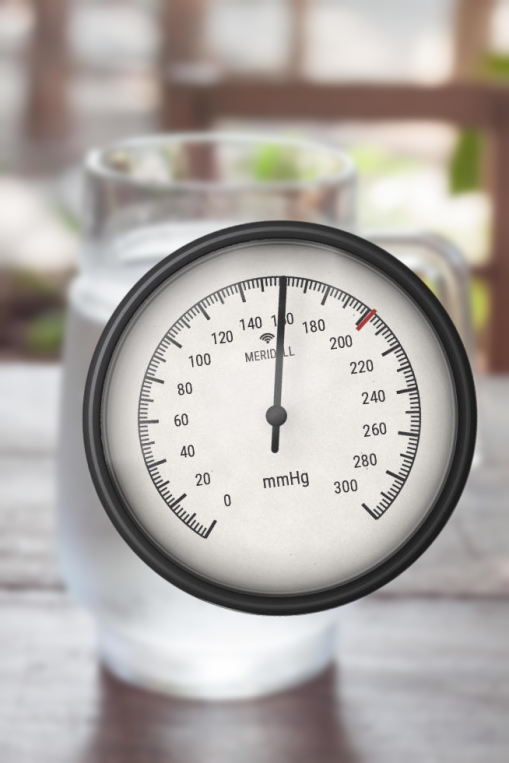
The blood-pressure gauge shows {"value": 160, "unit": "mmHg"}
